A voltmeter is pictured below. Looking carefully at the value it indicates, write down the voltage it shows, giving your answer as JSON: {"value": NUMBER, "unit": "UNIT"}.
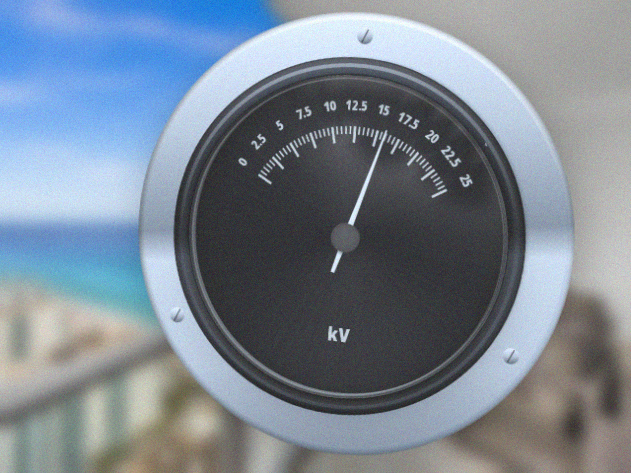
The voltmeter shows {"value": 16, "unit": "kV"}
